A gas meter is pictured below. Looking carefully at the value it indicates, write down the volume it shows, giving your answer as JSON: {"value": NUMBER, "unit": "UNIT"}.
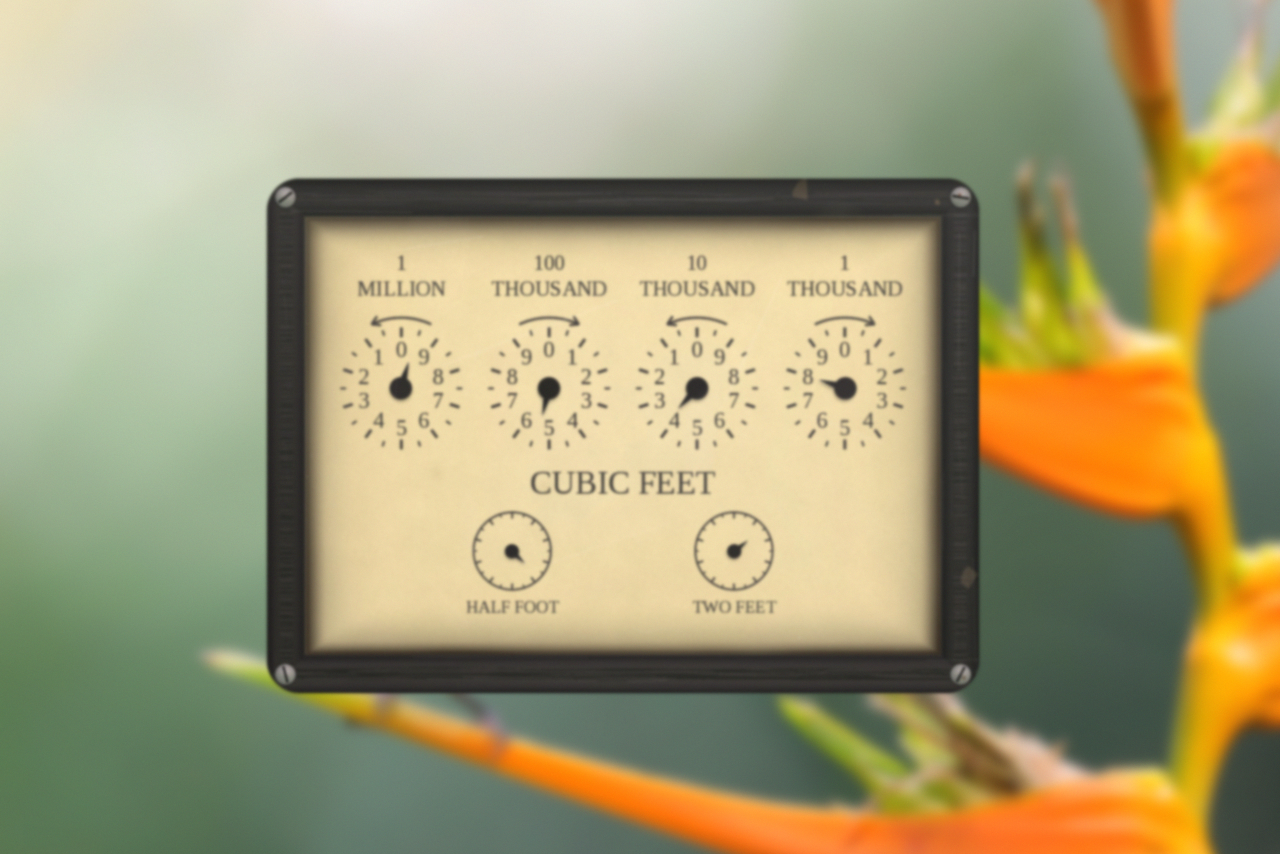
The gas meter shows {"value": 953800, "unit": "ft³"}
